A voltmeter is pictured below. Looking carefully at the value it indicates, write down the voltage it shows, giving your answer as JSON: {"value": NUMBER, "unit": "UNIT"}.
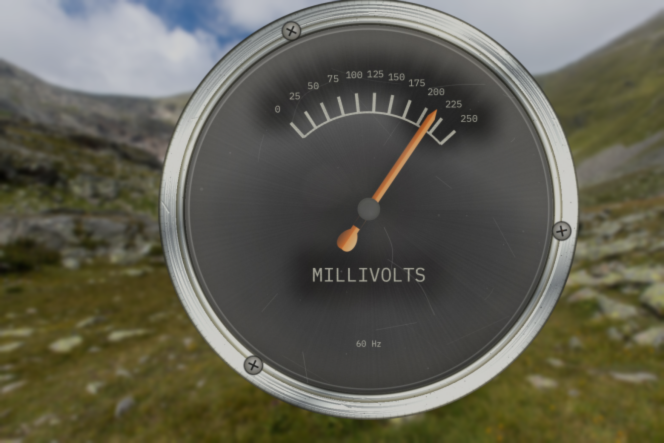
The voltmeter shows {"value": 212.5, "unit": "mV"}
